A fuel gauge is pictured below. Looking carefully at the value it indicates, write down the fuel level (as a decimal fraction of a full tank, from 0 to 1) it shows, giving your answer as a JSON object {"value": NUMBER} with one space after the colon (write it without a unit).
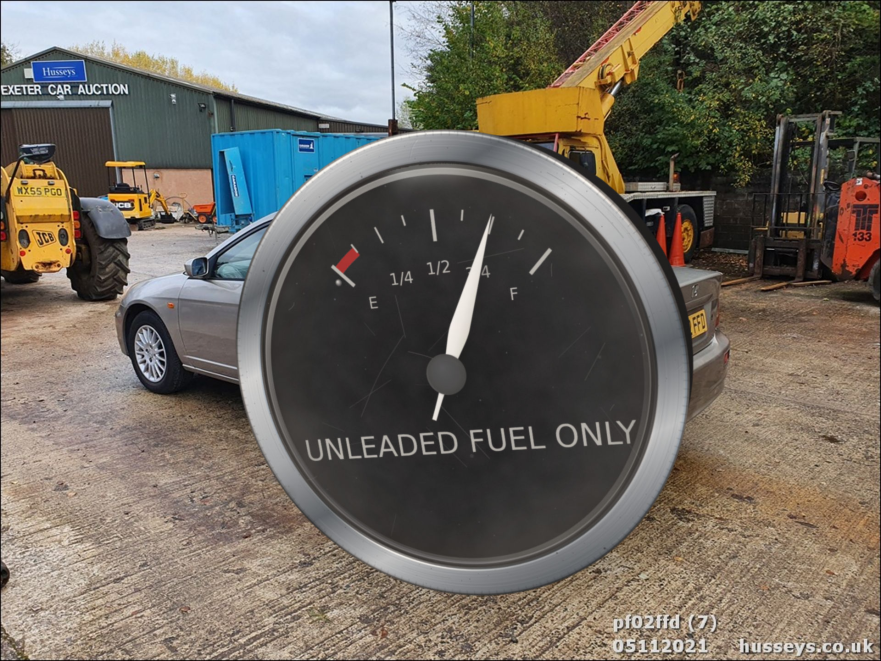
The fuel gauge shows {"value": 0.75}
